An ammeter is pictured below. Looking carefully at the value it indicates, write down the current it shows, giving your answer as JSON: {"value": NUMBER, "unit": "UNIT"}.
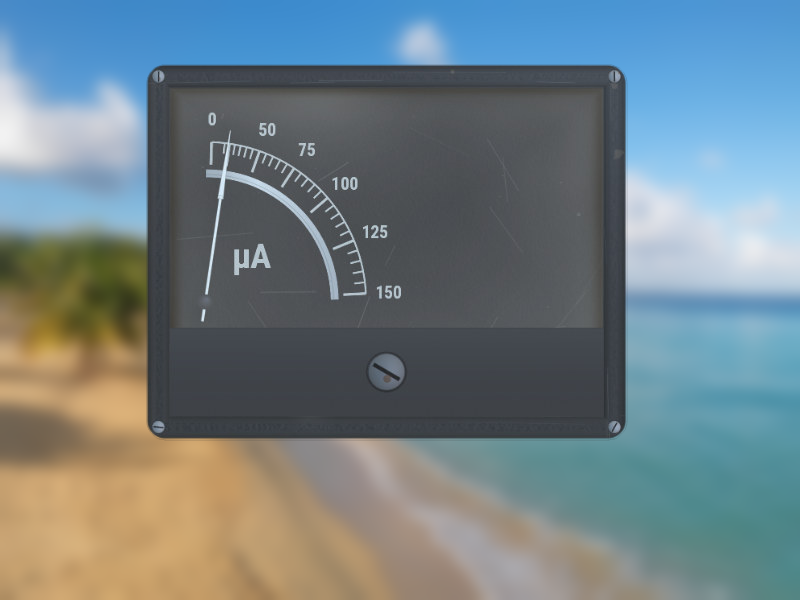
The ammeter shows {"value": 25, "unit": "µA"}
